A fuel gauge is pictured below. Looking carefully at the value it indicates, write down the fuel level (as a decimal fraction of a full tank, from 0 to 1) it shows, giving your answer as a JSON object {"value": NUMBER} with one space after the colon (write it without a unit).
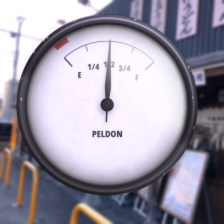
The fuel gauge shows {"value": 0.5}
